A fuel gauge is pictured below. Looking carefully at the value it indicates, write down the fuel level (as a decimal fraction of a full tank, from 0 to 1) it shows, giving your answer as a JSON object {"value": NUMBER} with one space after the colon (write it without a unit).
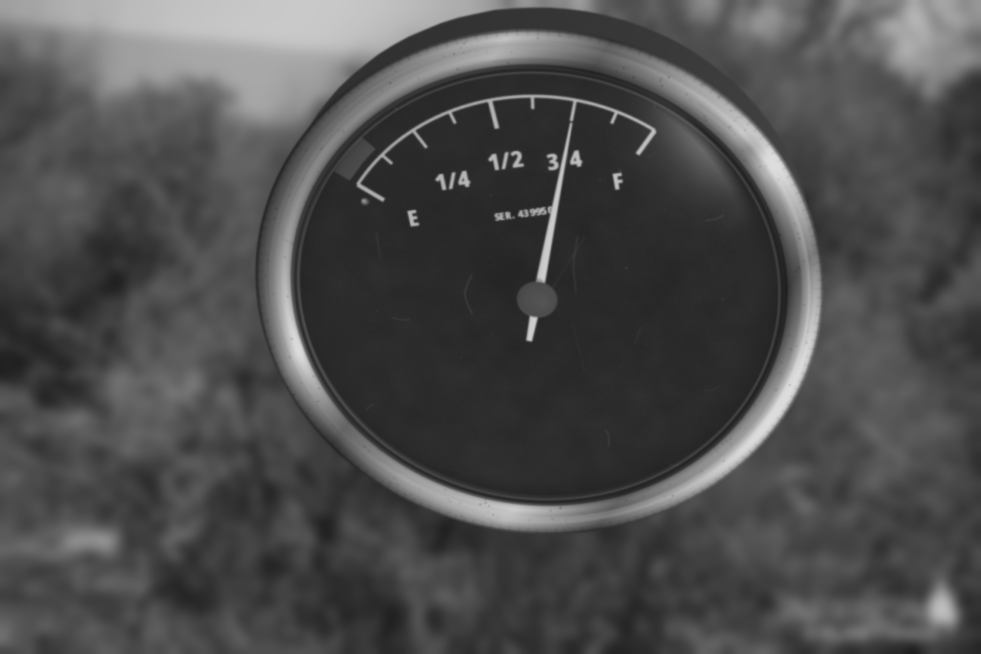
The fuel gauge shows {"value": 0.75}
